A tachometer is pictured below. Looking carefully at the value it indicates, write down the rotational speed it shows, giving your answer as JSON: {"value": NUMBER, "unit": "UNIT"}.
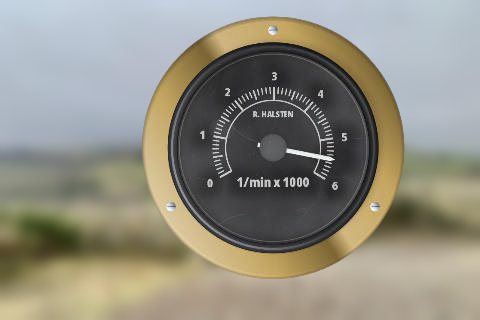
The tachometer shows {"value": 5500, "unit": "rpm"}
